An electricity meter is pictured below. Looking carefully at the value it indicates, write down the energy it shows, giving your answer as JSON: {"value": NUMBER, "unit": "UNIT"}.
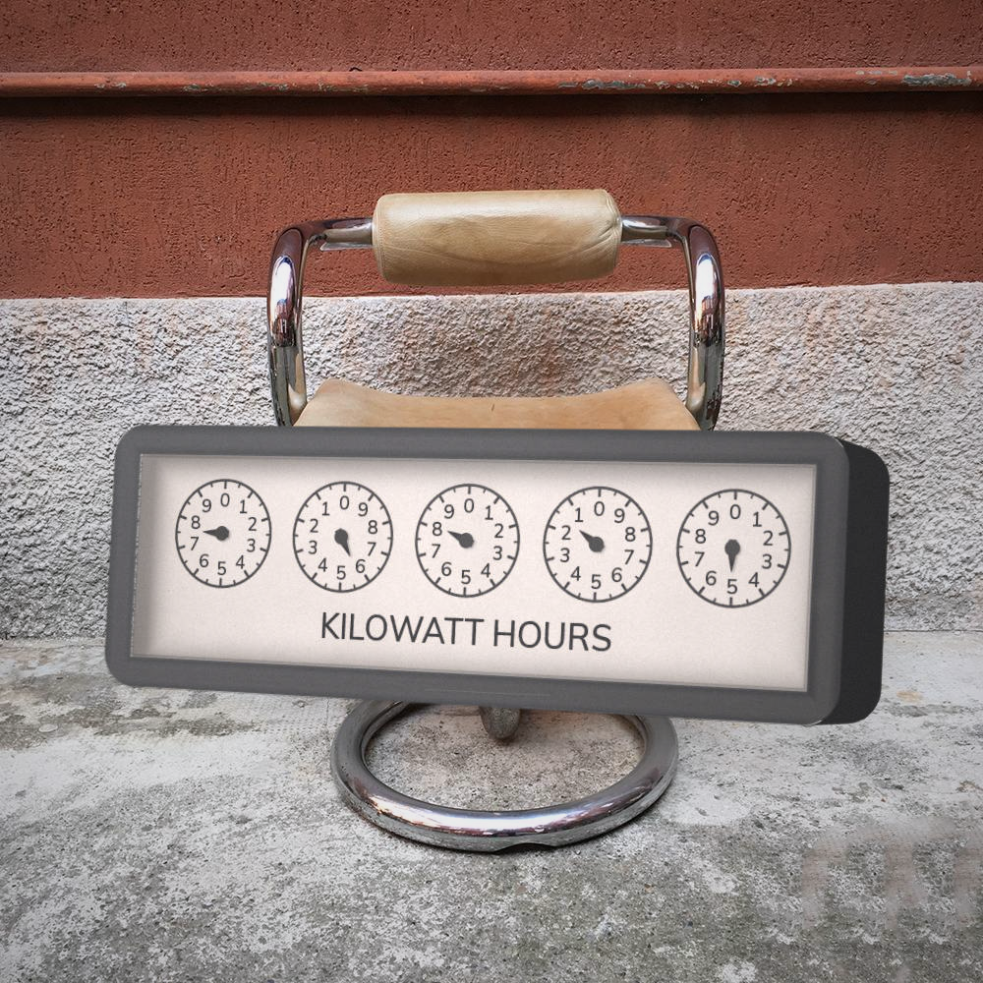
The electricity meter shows {"value": 75815, "unit": "kWh"}
